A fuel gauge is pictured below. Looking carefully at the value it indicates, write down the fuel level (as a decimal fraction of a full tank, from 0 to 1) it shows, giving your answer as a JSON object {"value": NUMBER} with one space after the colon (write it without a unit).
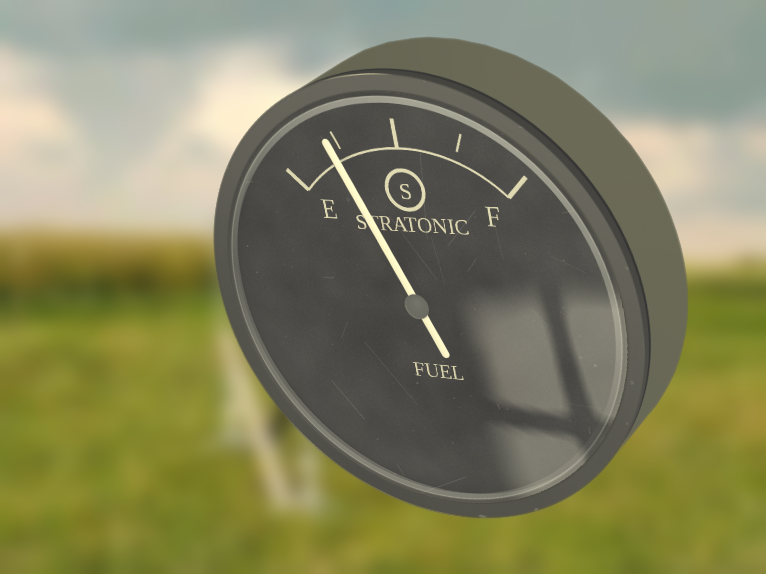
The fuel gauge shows {"value": 0.25}
